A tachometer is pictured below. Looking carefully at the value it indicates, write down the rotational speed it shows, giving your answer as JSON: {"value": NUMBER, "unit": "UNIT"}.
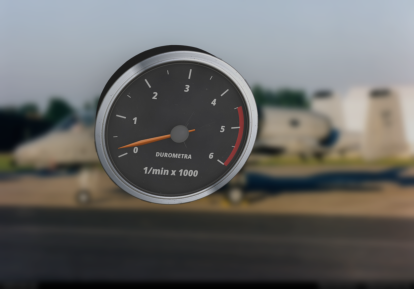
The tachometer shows {"value": 250, "unit": "rpm"}
